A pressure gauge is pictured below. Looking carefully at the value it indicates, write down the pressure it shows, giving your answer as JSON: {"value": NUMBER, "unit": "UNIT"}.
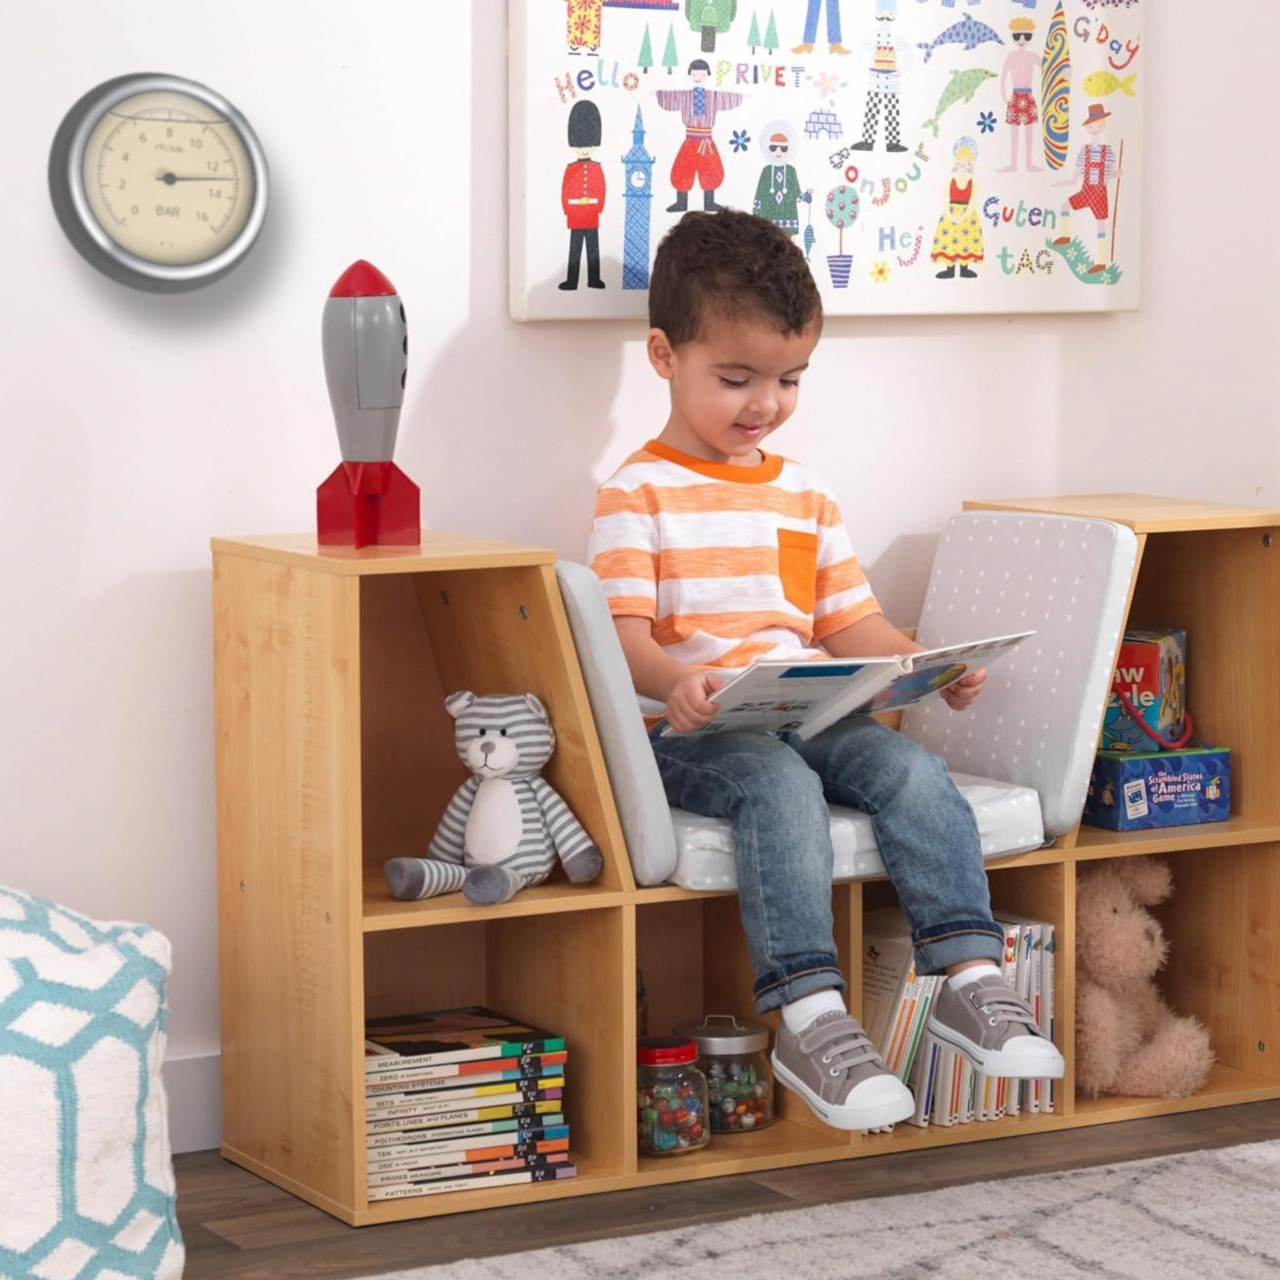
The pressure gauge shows {"value": 13, "unit": "bar"}
